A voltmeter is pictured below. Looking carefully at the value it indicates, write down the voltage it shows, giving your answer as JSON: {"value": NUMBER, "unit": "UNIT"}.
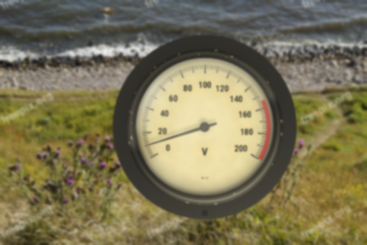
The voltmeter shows {"value": 10, "unit": "V"}
